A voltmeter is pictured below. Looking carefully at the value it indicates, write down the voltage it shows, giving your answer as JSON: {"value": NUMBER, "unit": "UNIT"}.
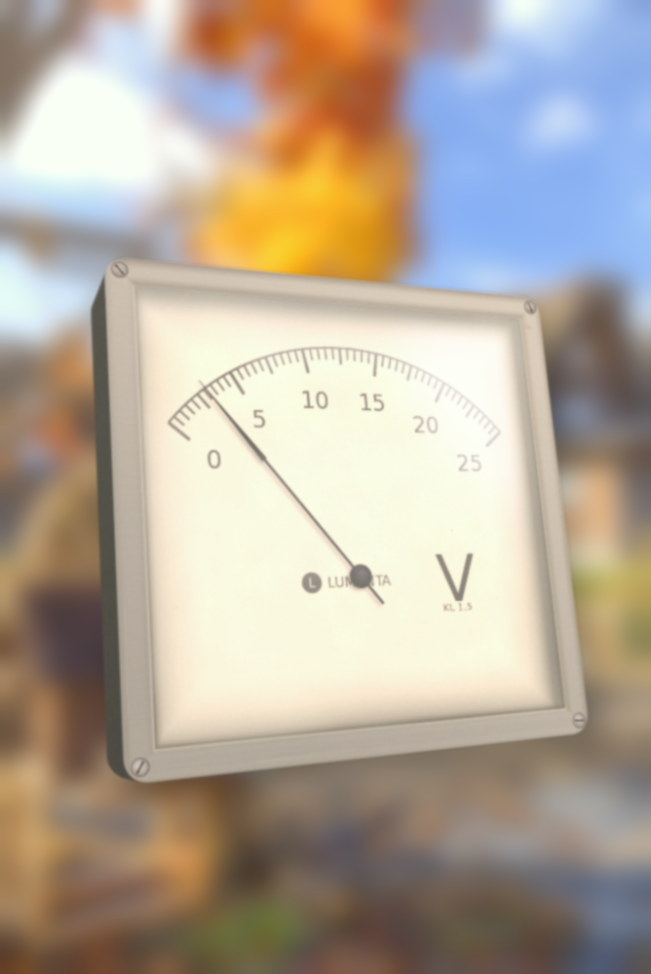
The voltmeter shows {"value": 3, "unit": "V"}
